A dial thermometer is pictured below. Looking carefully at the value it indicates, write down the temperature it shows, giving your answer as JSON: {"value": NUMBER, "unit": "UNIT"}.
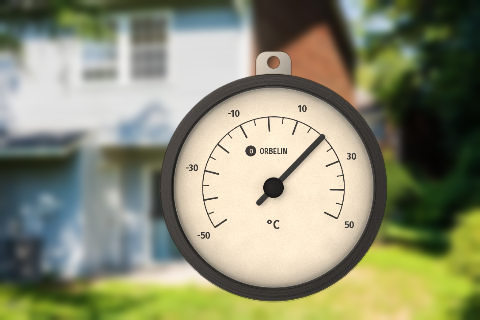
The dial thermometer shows {"value": 20, "unit": "°C"}
